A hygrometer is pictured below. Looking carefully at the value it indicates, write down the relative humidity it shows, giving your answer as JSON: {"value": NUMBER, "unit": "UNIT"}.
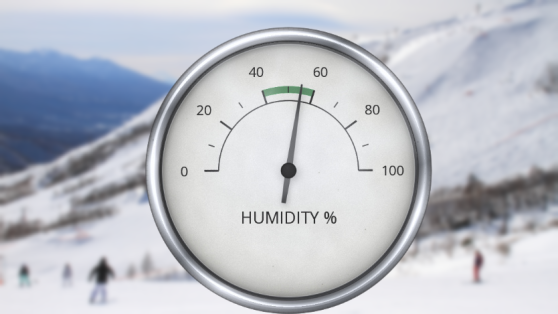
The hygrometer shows {"value": 55, "unit": "%"}
